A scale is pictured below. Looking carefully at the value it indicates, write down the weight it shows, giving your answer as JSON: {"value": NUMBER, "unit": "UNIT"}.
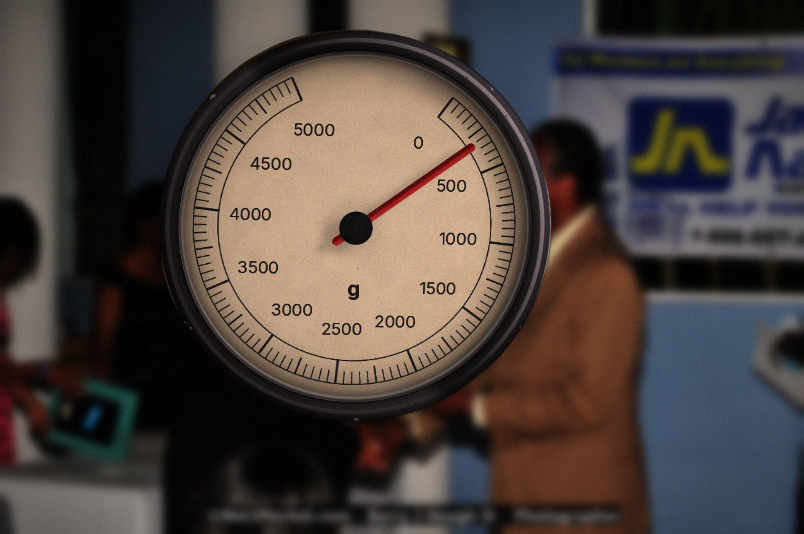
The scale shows {"value": 300, "unit": "g"}
